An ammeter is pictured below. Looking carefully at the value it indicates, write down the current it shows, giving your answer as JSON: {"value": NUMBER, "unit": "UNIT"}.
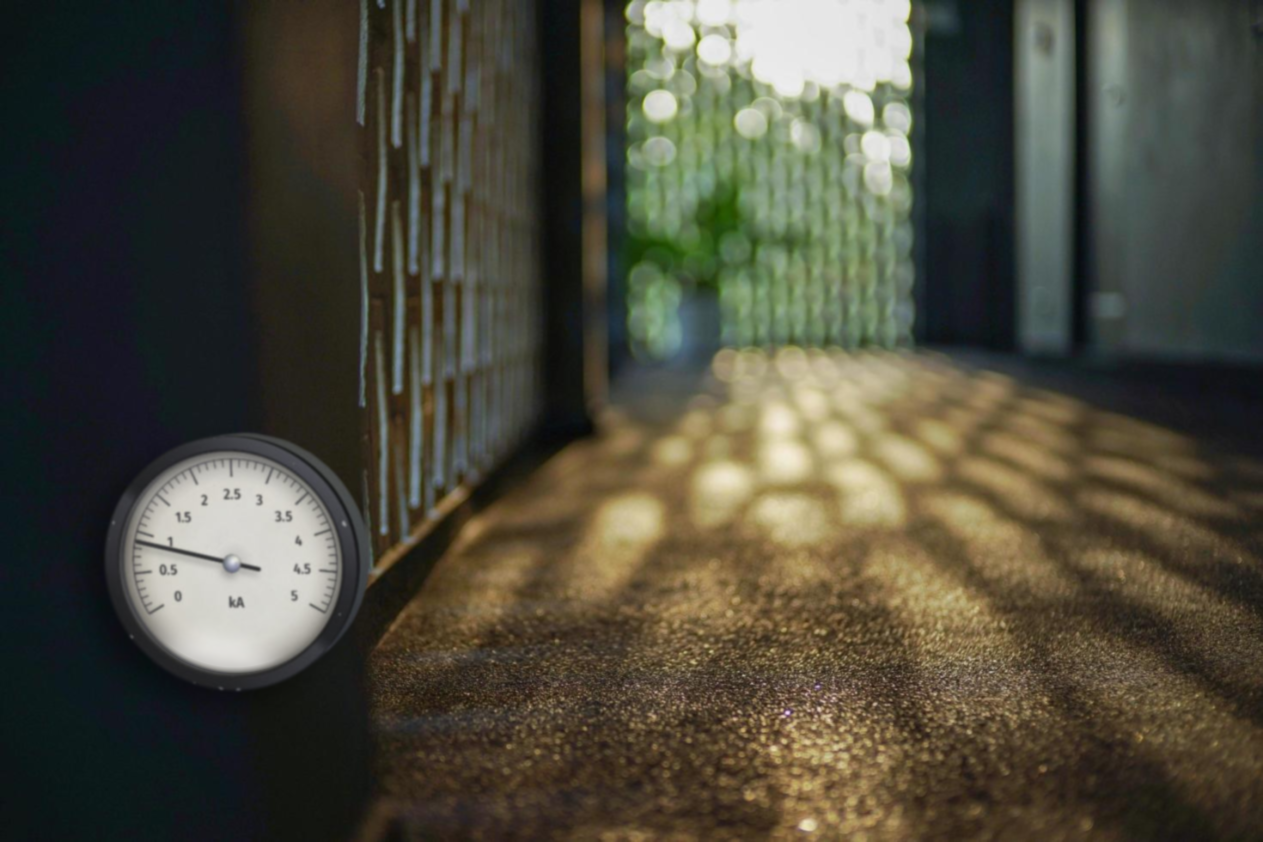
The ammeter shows {"value": 0.9, "unit": "kA"}
